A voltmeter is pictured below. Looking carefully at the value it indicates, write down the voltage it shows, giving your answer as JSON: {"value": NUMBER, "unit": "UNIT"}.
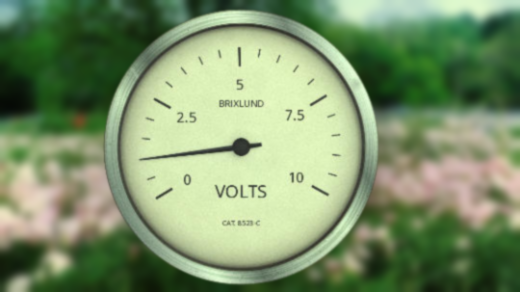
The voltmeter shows {"value": 1, "unit": "V"}
